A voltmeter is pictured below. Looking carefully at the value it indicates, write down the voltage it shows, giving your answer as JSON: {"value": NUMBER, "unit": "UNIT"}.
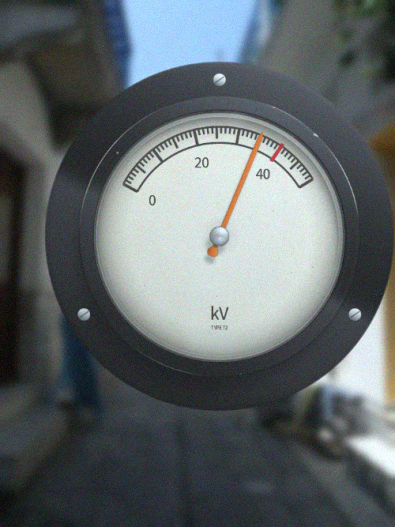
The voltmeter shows {"value": 35, "unit": "kV"}
